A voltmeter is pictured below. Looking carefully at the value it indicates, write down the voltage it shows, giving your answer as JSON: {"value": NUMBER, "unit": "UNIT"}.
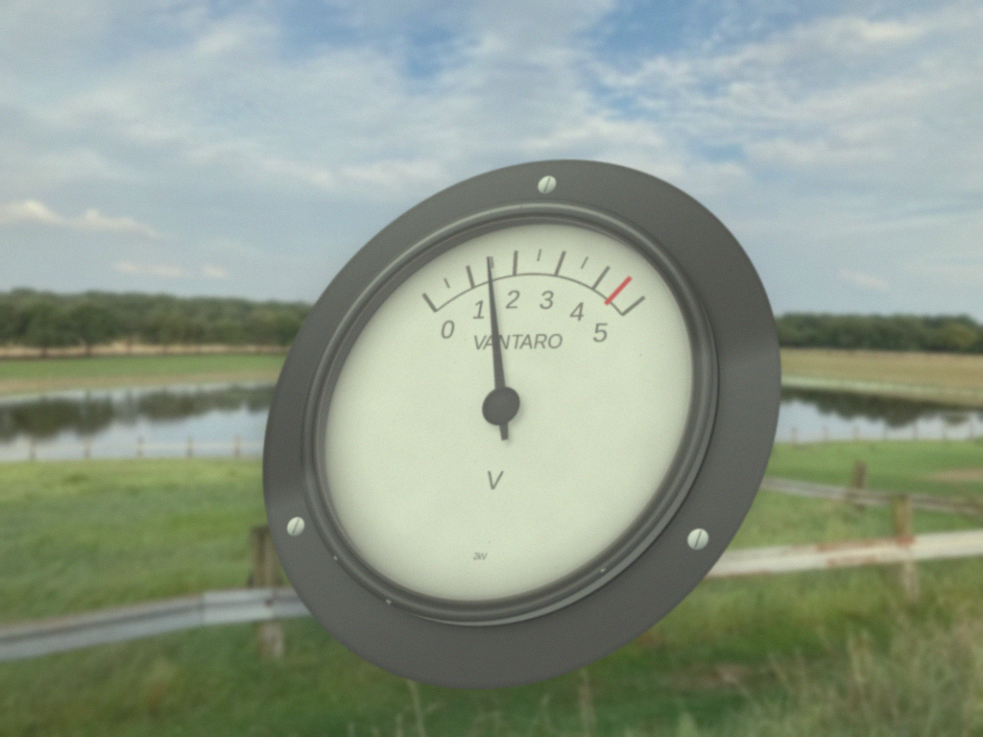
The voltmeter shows {"value": 1.5, "unit": "V"}
